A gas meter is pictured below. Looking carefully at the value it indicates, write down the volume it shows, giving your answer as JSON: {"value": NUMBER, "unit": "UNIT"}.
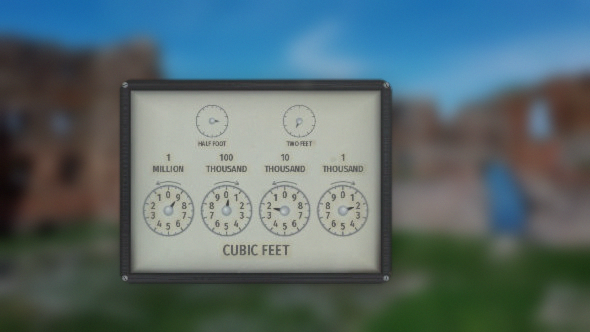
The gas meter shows {"value": 902200, "unit": "ft³"}
